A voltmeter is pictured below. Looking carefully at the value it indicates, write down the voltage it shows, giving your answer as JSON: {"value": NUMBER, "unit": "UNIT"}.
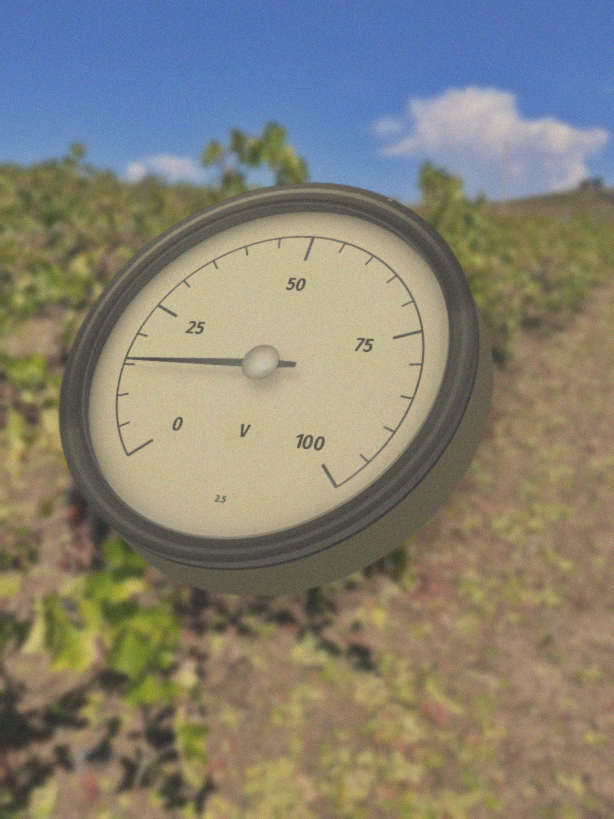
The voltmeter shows {"value": 15, "unit": "V"}
